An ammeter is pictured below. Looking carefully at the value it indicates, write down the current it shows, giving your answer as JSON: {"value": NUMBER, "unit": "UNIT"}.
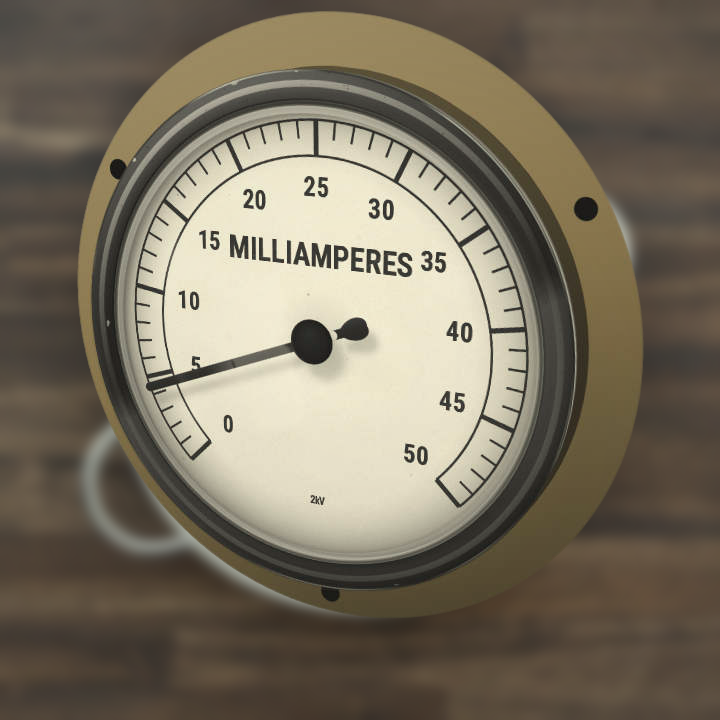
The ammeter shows {"value": 4.5, "unit": "mA"}
